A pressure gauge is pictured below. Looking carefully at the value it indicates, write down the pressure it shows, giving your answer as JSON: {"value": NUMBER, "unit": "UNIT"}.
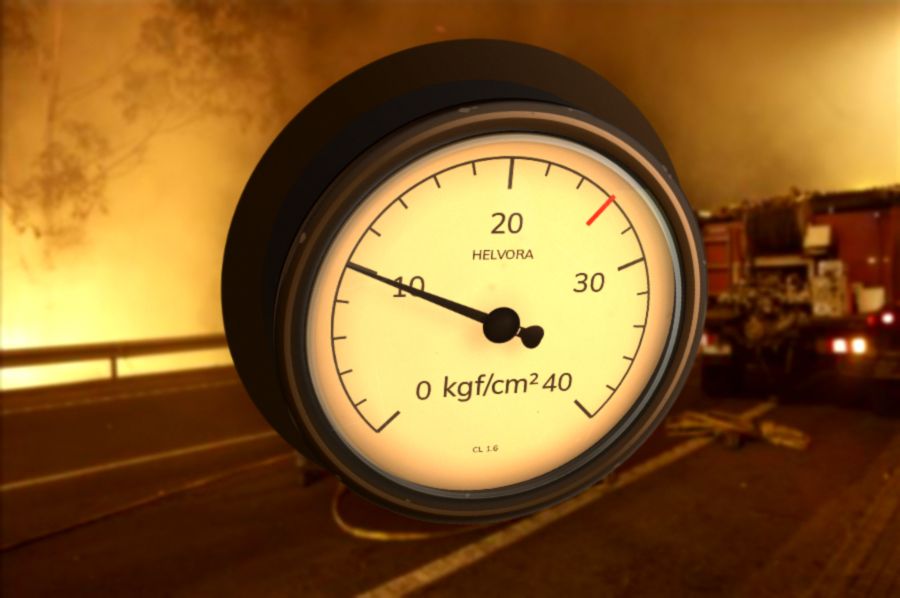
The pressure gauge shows {"value": 10, "unit": "kg/cm²"}
